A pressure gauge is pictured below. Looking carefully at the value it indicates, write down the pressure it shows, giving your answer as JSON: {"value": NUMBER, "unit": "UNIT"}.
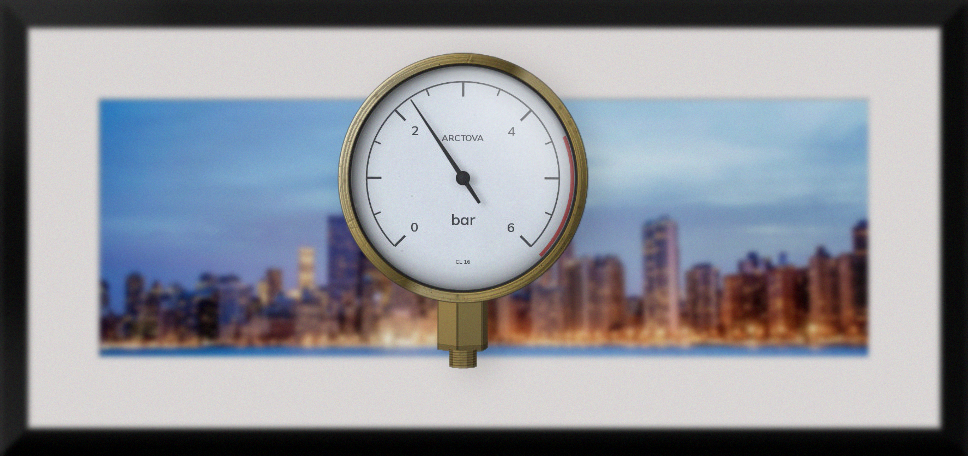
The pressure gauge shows {"value": 2.25, "unit": "bar"}
